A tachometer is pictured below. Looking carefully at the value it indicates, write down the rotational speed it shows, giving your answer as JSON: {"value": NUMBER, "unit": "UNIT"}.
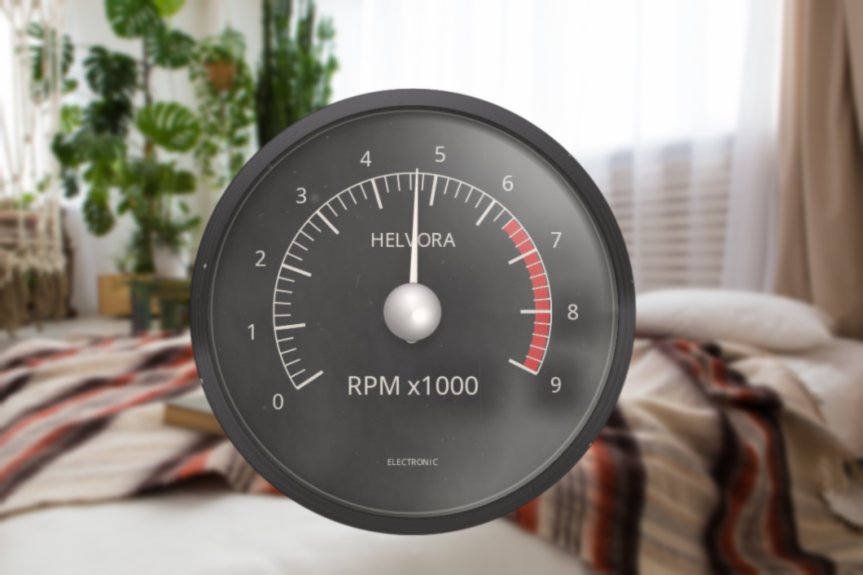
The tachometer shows {"value": 4700, "unit": "rpm"}
